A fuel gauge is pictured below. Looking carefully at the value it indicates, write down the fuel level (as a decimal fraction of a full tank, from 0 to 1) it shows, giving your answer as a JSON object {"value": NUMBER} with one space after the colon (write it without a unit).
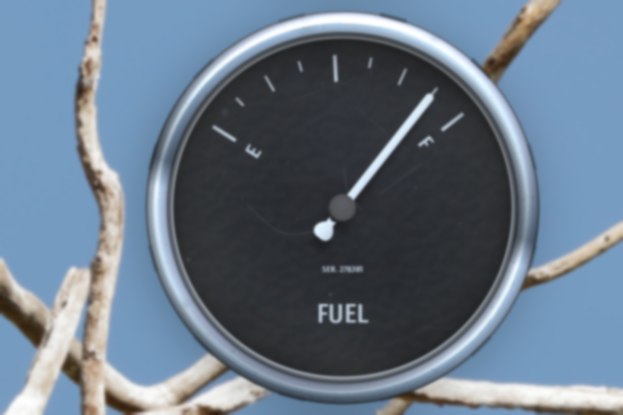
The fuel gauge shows {"value": 0.875}
